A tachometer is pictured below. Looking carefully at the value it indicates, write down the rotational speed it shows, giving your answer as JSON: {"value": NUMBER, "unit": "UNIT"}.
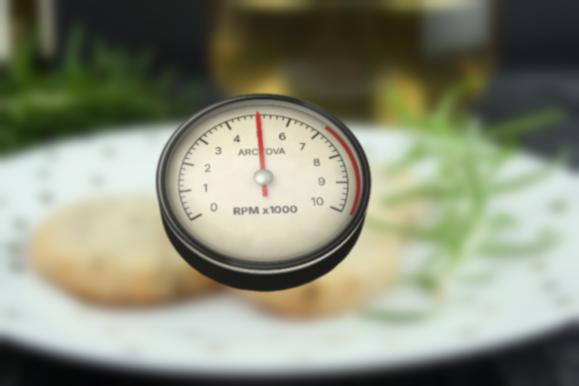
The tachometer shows {"value": 5000, "unit": "rpm"}
